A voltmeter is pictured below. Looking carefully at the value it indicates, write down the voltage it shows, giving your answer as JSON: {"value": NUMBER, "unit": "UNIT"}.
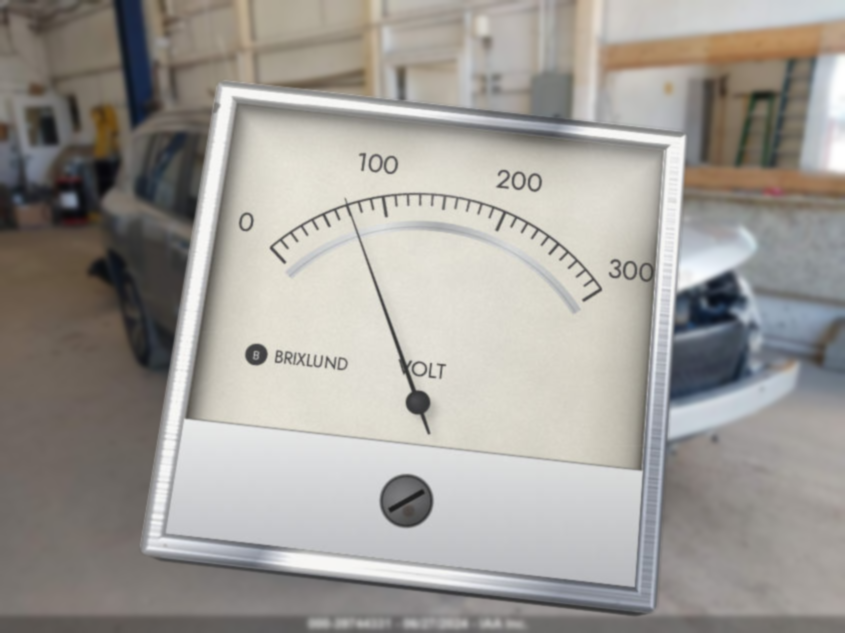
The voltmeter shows {"value": 70, "unit": "V"}
